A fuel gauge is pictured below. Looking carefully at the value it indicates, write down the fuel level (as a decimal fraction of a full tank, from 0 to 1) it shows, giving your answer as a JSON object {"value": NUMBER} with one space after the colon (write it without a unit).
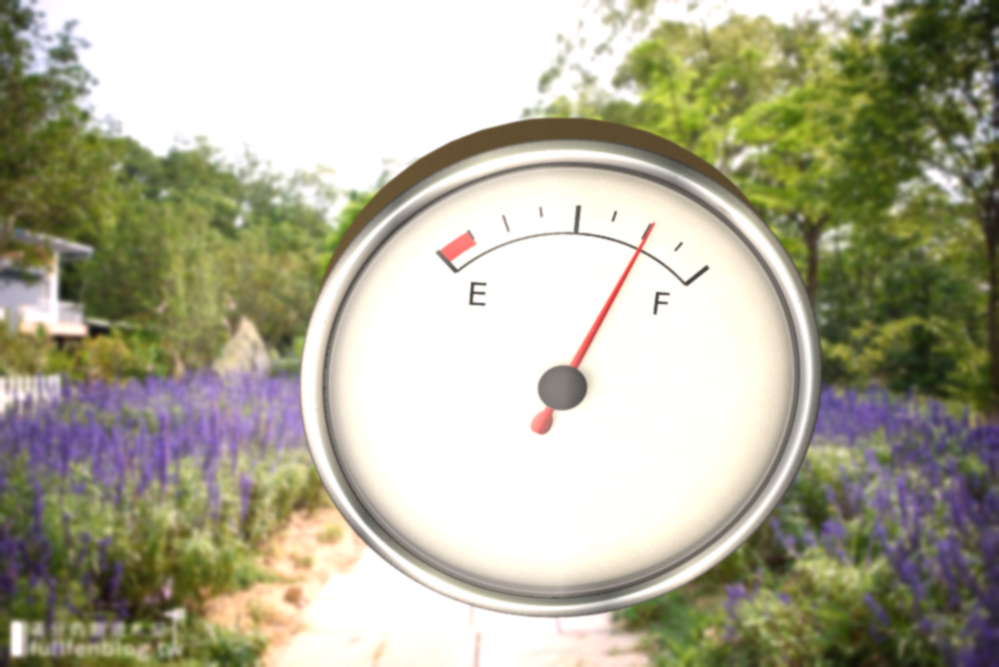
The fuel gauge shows {"value": 0.75}
